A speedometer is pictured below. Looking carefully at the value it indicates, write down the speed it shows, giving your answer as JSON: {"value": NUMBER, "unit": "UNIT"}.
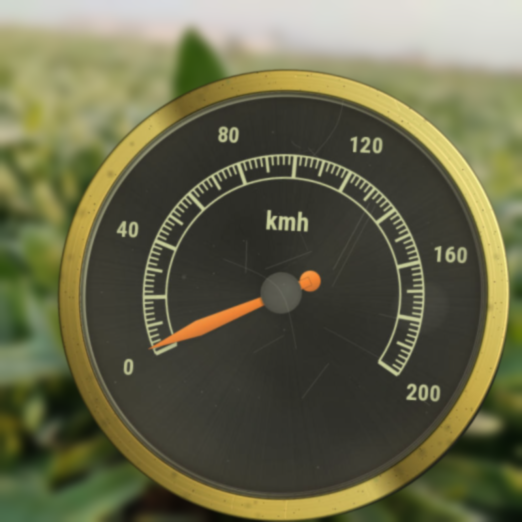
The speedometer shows {"value": 2, "unit": "km/h"}
